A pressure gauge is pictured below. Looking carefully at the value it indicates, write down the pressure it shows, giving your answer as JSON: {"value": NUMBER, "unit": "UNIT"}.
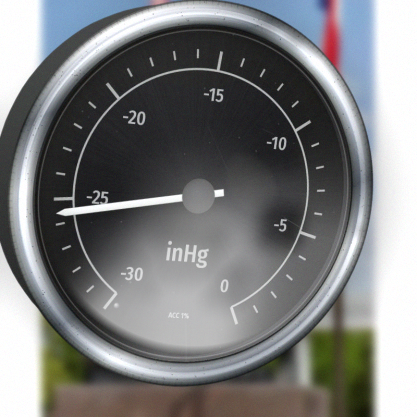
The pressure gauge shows {"value": -25.5, "unit": "inHg"}
